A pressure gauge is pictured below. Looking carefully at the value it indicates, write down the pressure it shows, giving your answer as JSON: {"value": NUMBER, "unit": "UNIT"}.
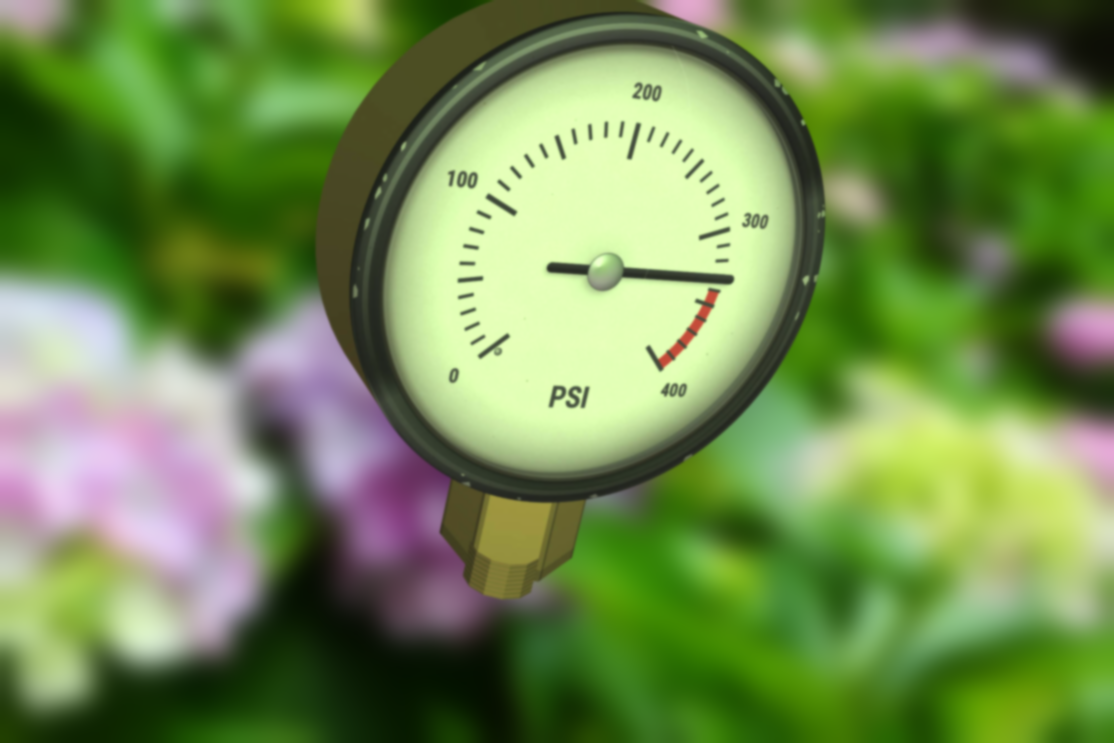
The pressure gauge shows {"value": 330, "unit": "psi"}
